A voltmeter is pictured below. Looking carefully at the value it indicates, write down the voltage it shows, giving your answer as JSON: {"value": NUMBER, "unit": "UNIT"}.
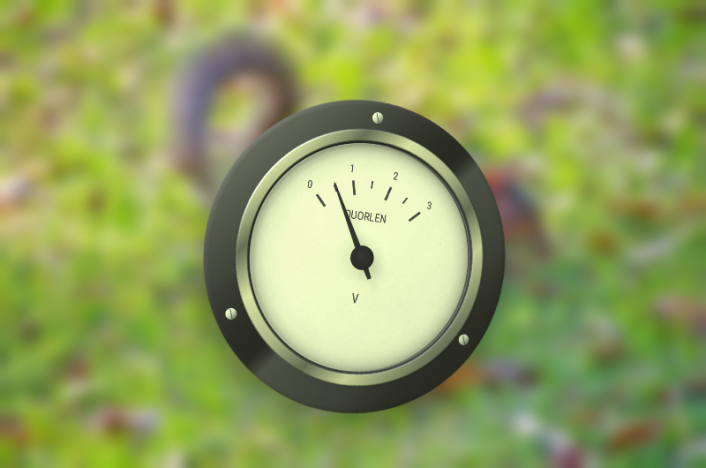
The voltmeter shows {"value": 0.5, "unit": "V"}
